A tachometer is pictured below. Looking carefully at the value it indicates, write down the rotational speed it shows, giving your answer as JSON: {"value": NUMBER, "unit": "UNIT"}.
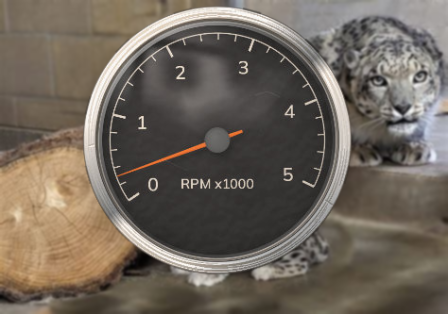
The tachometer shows {"value": 300, "unit": "rpm"}
